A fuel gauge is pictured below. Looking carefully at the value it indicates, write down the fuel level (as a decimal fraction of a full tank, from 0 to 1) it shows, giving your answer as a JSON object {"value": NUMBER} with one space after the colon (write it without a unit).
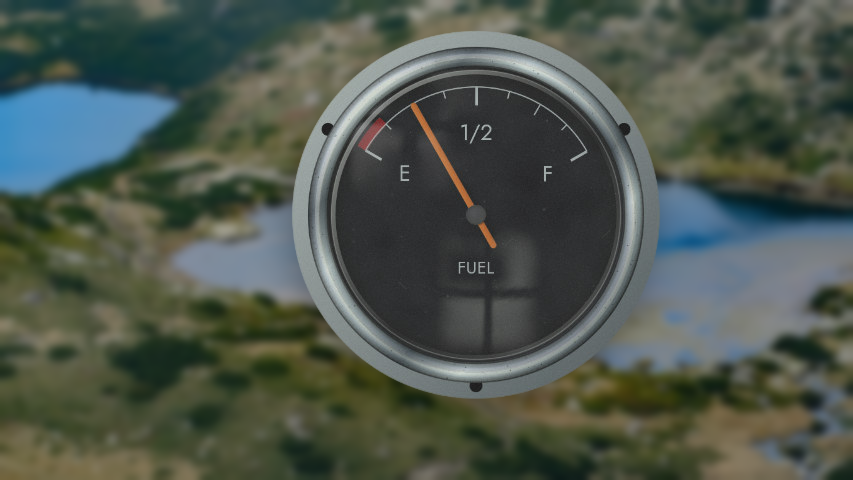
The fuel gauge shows {"value": 0.25}
